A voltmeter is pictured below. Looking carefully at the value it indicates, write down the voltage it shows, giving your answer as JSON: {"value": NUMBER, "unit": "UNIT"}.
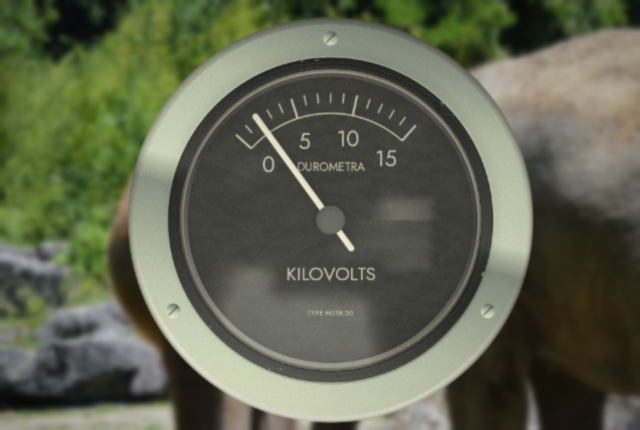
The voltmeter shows {"value": 2, "unit": "kV"}
